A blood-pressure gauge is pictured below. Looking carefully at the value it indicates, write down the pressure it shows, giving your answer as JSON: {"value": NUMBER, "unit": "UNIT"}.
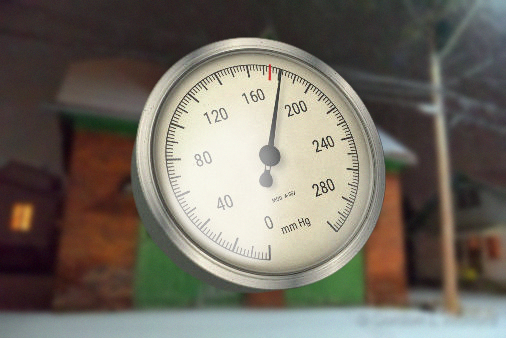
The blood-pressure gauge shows {"value": 180, "unit": "mmHg"}
